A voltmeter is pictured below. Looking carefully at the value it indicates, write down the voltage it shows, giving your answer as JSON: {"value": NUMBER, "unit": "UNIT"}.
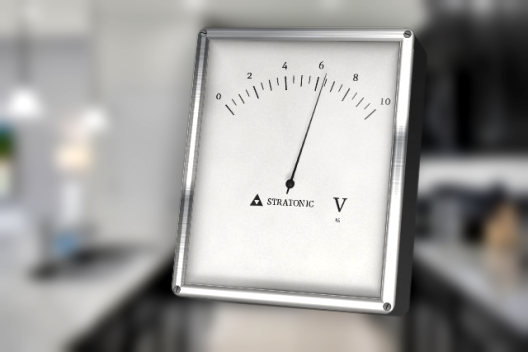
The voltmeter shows {"value": 6.5, "unit": "V"}
